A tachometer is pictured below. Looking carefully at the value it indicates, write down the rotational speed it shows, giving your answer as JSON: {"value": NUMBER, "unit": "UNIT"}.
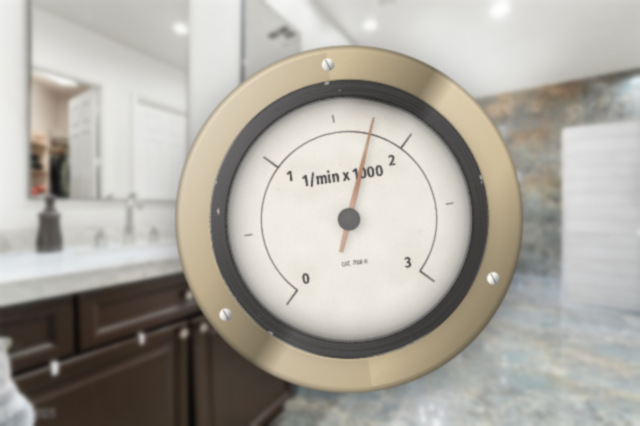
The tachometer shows {"value": 1750, "unit": "rpm"}
